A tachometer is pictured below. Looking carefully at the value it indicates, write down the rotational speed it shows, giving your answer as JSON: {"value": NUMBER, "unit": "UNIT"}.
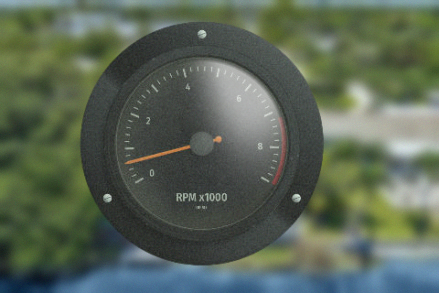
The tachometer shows {"value": 600, "unit": "rpm"}
